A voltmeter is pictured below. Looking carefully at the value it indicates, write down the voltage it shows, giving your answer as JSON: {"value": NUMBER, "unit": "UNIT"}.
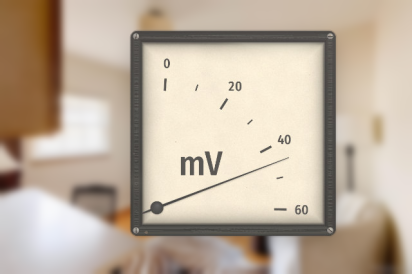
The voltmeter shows {"value": 45, "unit": "mV"}
